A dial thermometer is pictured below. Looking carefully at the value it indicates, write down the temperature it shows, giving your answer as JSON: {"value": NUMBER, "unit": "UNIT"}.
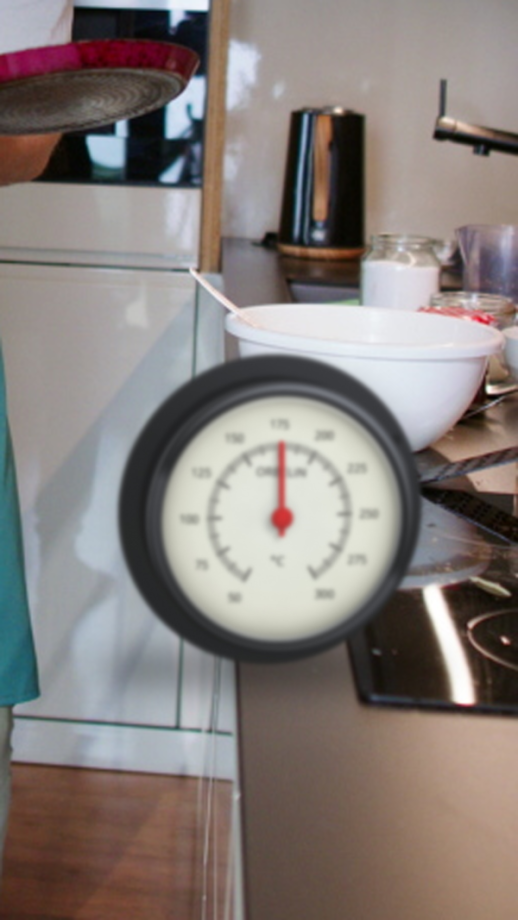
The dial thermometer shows {"value": 175, "unit": "°C"}
